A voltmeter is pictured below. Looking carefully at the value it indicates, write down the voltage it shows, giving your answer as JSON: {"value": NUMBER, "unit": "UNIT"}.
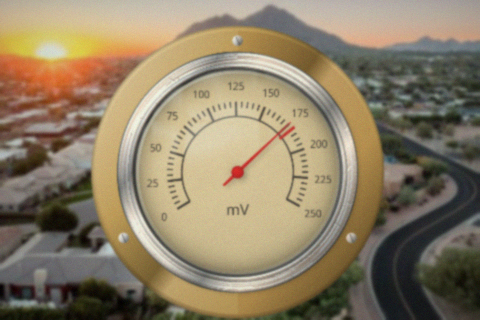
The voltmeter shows {"value": 175, "unit": "mV"}
